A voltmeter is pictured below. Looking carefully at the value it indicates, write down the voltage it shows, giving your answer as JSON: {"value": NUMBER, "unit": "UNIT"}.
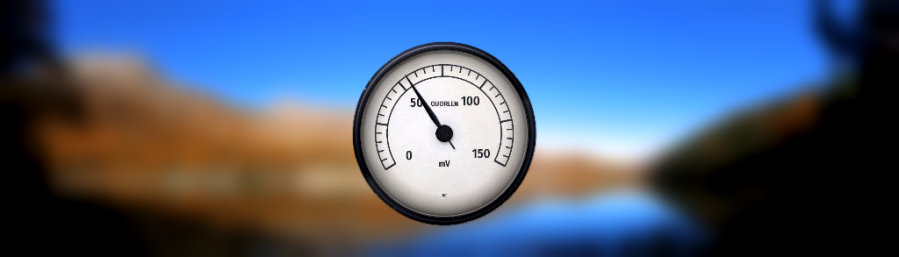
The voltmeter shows {"value": 55, "unit": "mV"}
